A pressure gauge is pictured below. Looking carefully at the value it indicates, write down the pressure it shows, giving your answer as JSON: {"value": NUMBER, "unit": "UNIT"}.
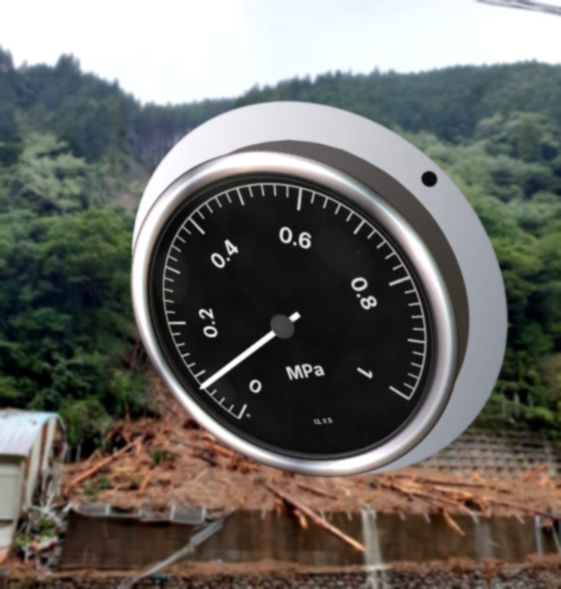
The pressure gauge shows {"value": 0.08, "unit": "MPa"}
